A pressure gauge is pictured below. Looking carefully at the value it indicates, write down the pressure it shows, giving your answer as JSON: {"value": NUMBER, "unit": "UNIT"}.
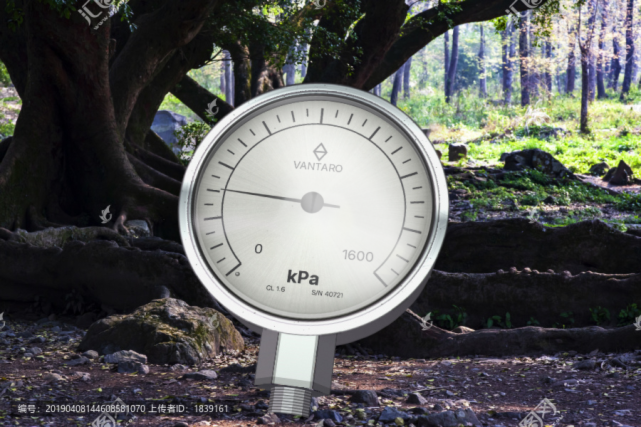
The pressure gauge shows {"value": 300, "unit": "kPa"}
